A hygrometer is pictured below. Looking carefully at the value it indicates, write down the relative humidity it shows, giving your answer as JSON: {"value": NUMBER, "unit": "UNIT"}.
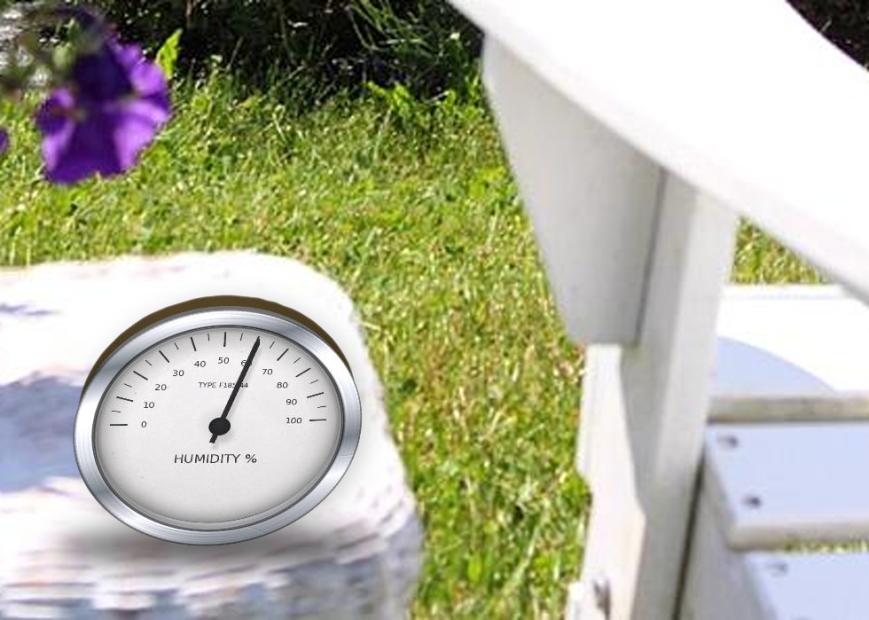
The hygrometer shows {"value": 60, "unit": "%"}
